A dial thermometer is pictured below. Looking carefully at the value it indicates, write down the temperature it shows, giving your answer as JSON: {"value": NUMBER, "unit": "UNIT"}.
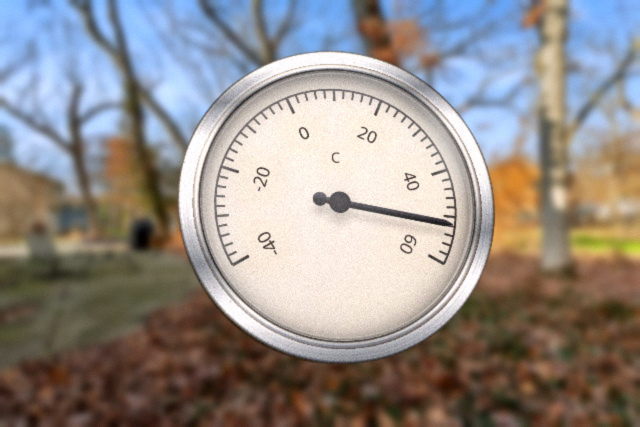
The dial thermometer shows {"value": 52, "unit": "°C"}
